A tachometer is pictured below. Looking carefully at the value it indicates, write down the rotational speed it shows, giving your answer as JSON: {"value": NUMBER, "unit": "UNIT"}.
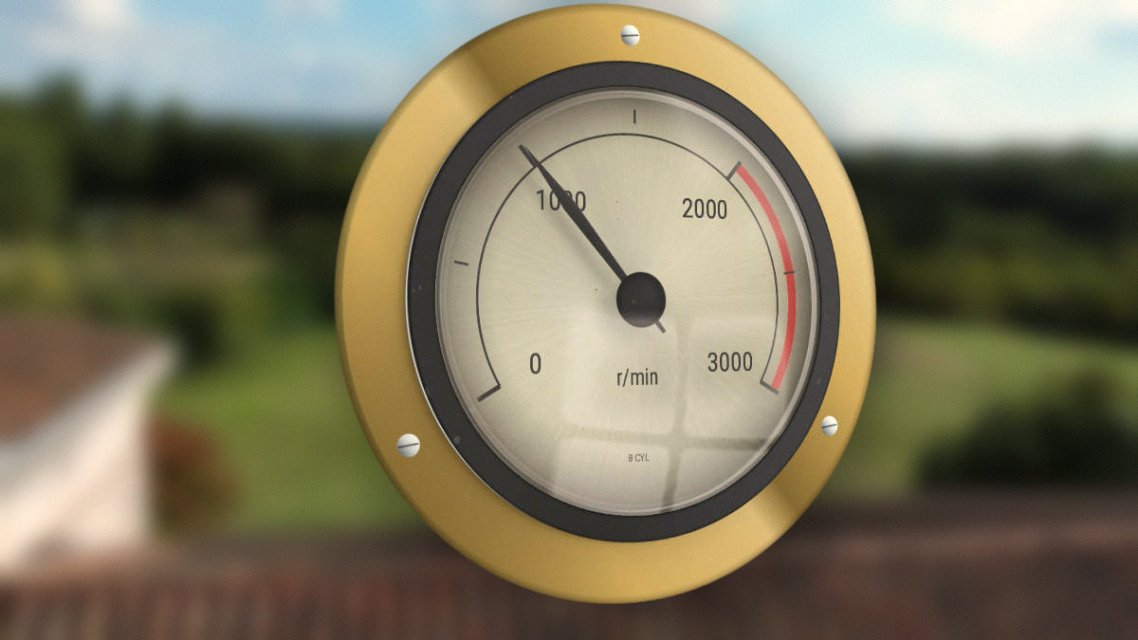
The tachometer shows {"value": 1000, "unit": "rpm"}
